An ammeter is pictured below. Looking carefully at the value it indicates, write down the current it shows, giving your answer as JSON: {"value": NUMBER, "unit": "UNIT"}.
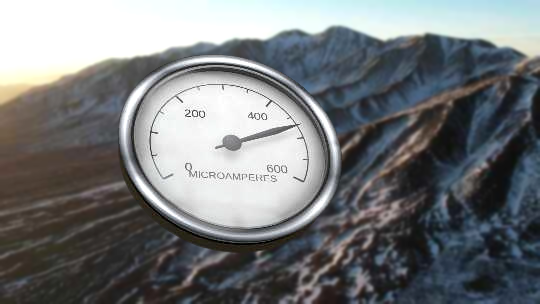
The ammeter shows {"value": 475, "unit": "µA"}
